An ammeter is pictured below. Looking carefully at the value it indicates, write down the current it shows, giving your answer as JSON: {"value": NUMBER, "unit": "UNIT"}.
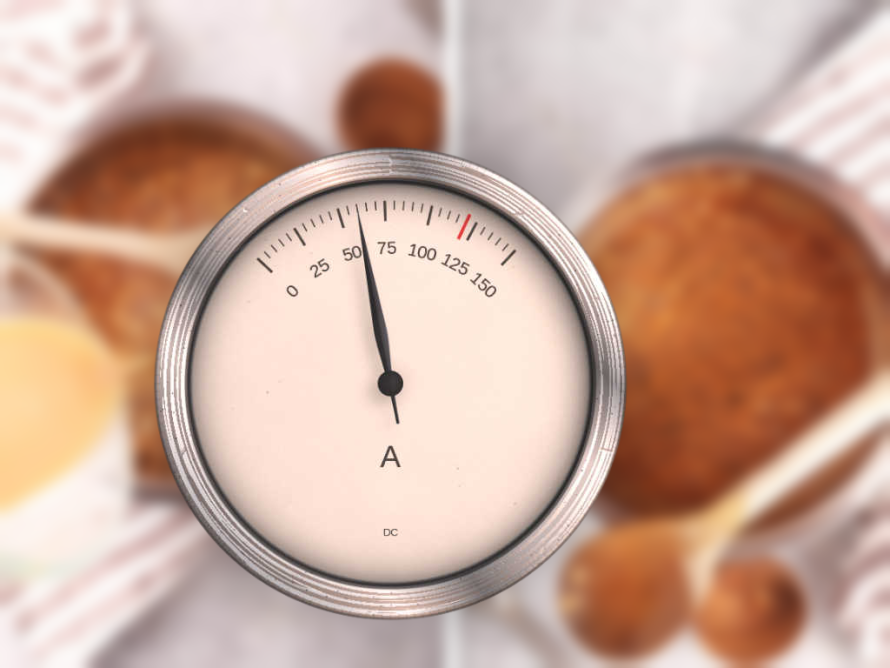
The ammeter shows {"value": 60, "unit": "A"}
